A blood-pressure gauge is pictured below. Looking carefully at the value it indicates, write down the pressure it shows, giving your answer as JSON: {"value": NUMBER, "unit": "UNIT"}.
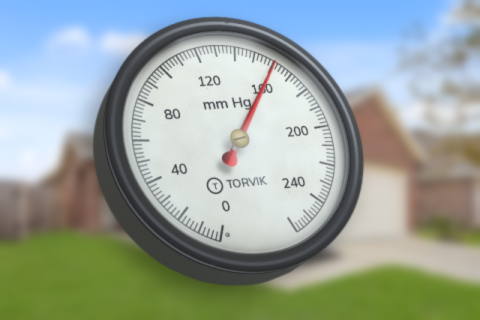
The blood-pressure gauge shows {"value": 160, "unit": "mmHg"}
